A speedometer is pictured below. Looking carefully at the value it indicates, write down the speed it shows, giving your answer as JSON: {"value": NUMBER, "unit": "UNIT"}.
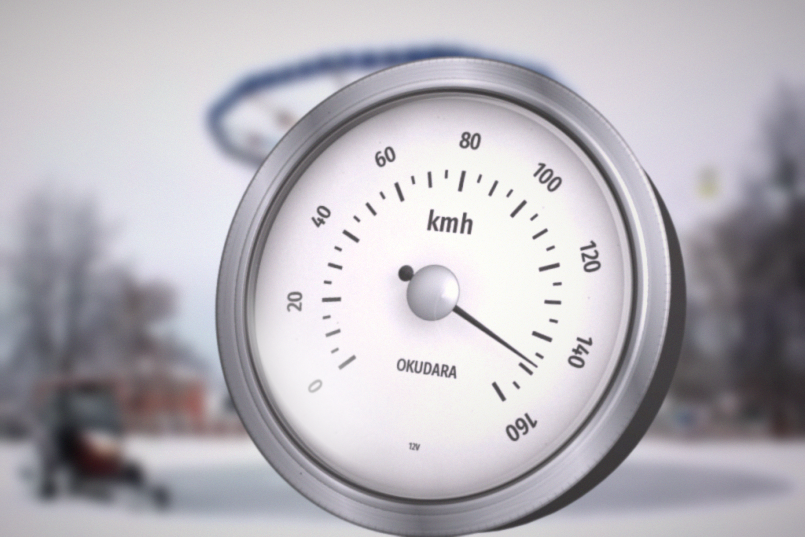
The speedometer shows {"value": 147.5, "unit": "km/h"}
